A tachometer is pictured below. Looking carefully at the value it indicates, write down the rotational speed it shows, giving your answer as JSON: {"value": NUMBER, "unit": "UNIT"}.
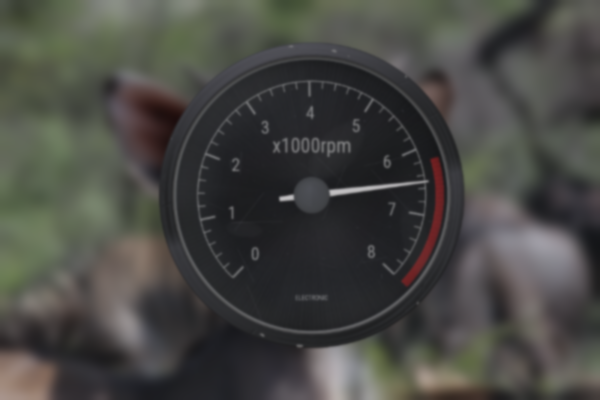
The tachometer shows {"value": 6500, "unit": "rpm"}
